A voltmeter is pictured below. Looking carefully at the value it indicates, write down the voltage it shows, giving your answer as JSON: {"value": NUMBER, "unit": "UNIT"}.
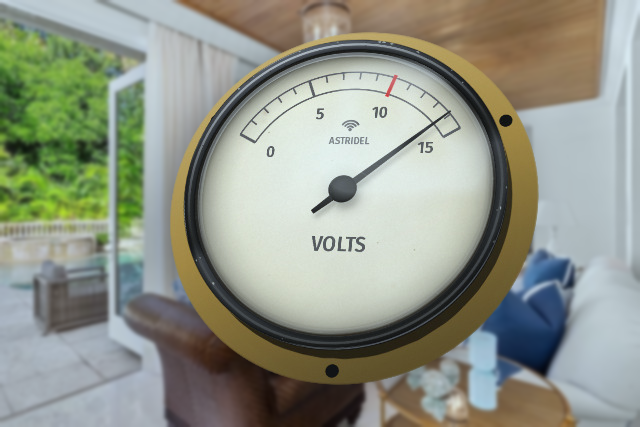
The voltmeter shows {"value": 14, "unit": "V"}
